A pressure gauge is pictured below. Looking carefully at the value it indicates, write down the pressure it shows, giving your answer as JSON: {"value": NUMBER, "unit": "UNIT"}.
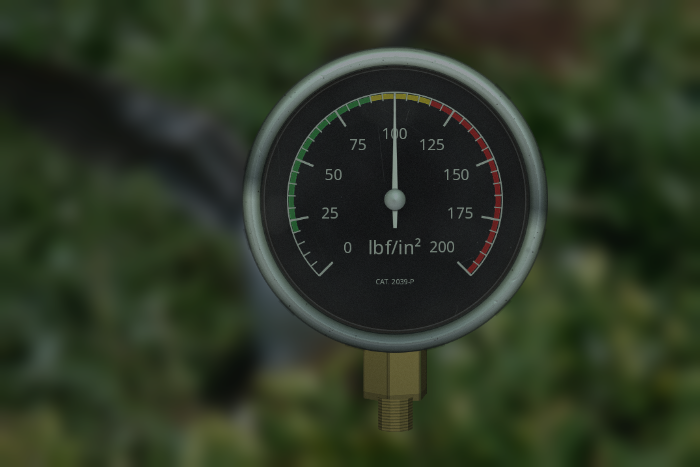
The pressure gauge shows {"value": 100, "unit": "psi"}
